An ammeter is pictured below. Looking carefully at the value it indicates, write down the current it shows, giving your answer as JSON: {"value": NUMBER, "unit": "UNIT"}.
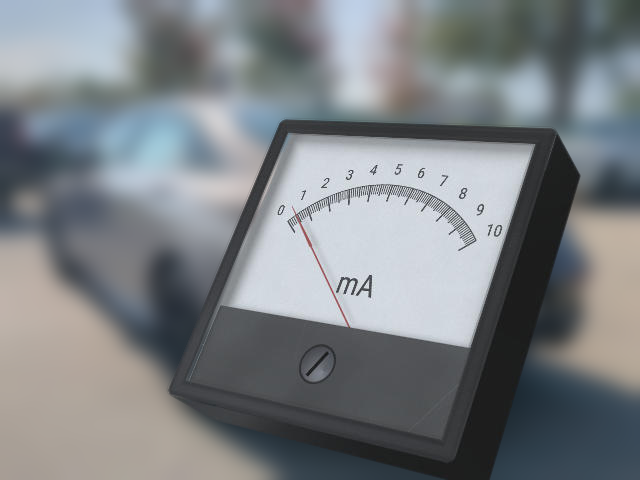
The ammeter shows {"value": 0.5, "unit": "mA"}
